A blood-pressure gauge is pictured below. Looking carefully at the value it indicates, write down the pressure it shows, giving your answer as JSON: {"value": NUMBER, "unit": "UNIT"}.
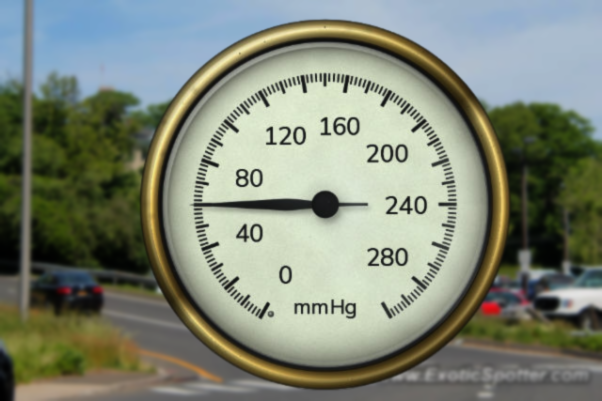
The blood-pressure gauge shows {"value": 60, "unit": "mmHg"}
